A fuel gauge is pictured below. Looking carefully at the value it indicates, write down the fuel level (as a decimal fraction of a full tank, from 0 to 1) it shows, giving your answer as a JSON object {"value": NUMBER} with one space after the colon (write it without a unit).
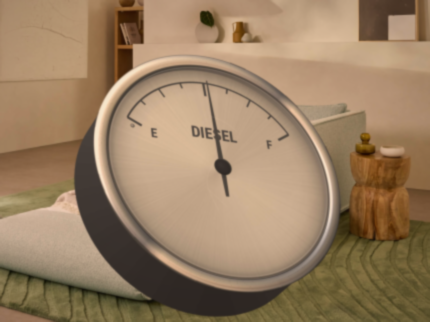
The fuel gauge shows {"value": 0.5}
